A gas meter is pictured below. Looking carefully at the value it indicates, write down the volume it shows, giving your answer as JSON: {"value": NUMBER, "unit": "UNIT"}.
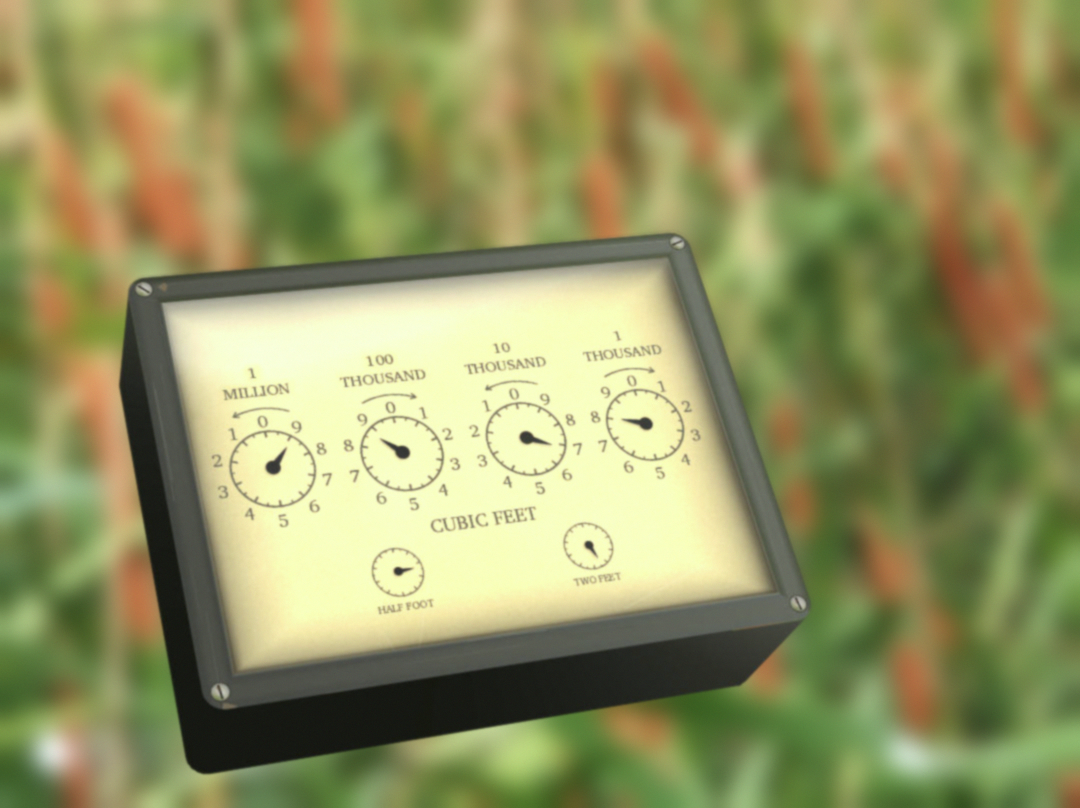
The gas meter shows {"value": 886800, "unit": "ft³"}
